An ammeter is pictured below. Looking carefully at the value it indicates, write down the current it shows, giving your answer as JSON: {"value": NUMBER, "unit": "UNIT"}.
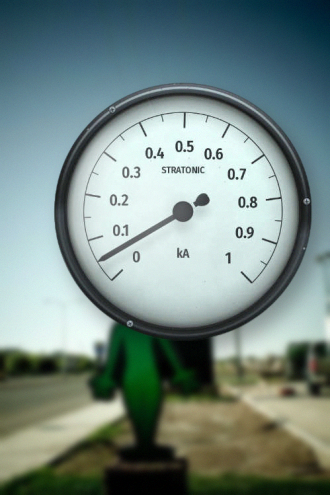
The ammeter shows {"value": 0.05, "unit": "kA"}
